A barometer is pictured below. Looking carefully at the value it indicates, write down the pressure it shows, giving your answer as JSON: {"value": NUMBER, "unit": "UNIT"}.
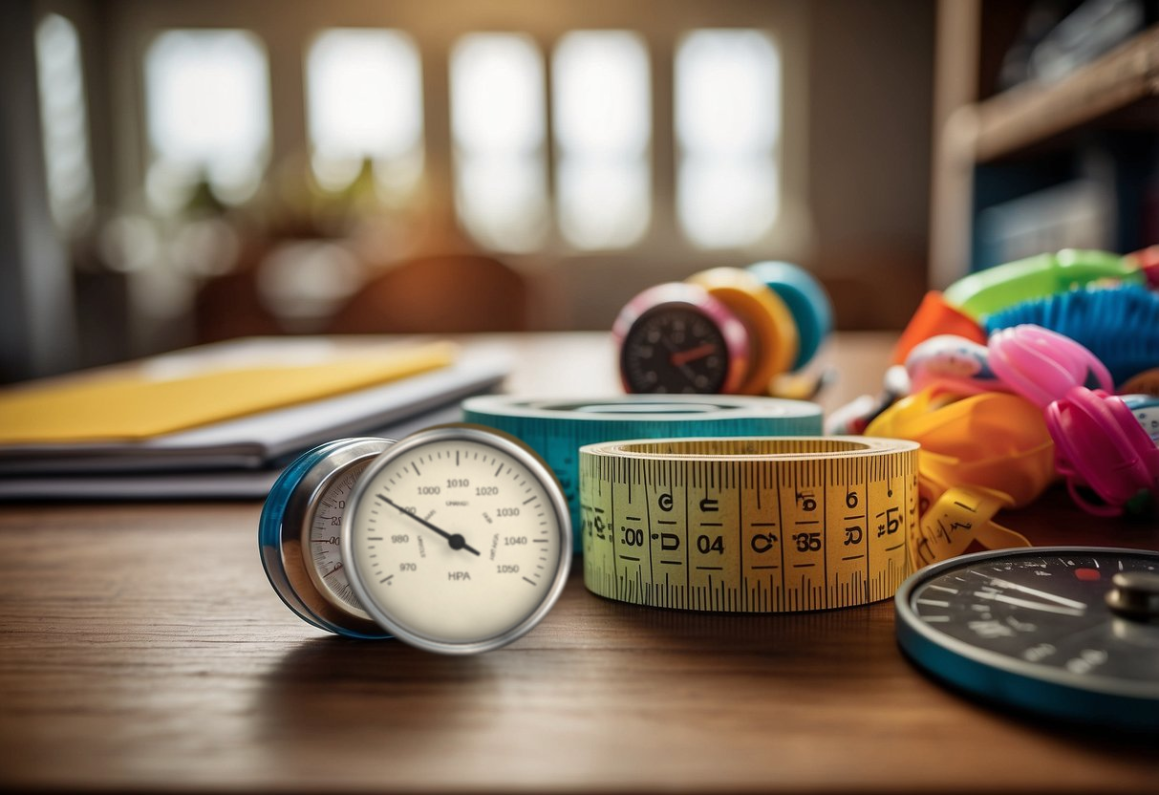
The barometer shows {"value": 990, "unit": "hPa"}
